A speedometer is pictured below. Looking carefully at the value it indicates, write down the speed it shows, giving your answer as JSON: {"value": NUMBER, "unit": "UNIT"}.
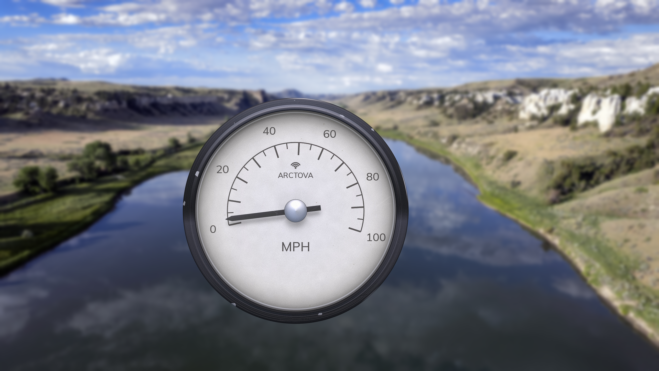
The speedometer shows {"value": 2.5, "unit": "mph"}
